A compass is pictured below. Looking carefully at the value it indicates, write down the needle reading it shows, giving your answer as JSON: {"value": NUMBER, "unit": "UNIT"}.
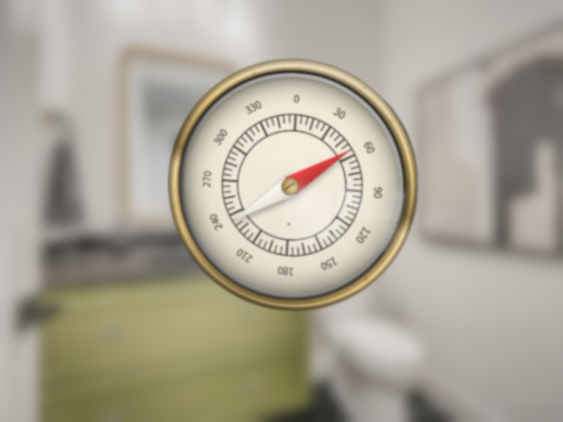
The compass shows {"value": 55, "unit": "°"}
